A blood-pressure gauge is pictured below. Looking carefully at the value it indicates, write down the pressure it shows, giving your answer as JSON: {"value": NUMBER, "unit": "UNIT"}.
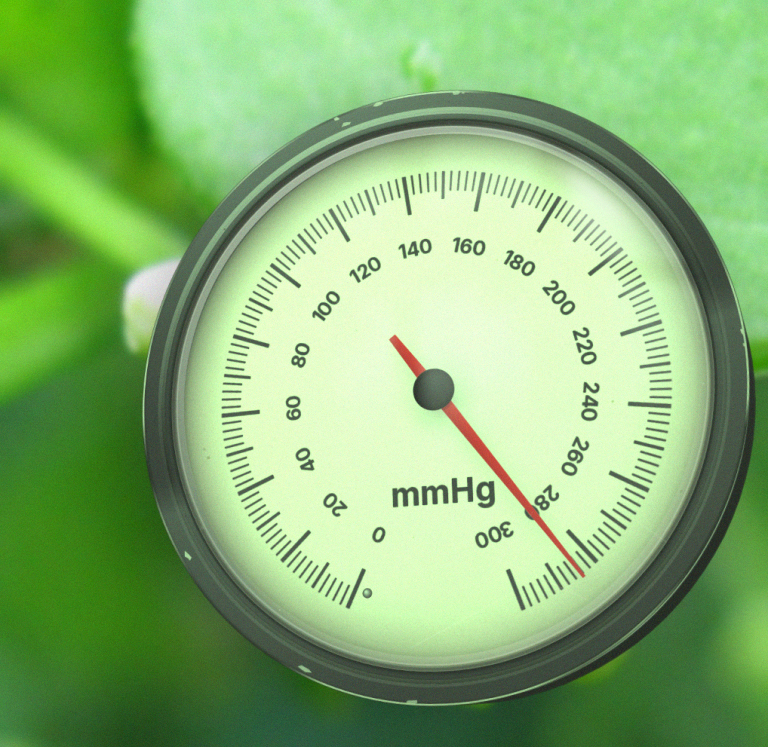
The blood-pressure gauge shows {"value": 284, "unit": "mmHg"}
